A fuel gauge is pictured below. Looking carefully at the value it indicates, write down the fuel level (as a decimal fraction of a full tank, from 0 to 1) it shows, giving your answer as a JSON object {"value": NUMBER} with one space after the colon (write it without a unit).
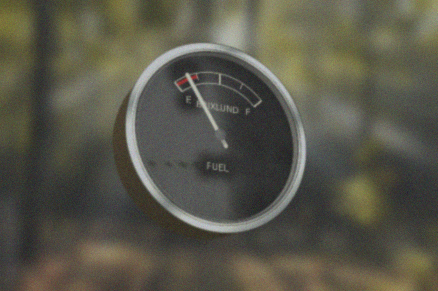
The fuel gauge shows {"value": 0.125}
